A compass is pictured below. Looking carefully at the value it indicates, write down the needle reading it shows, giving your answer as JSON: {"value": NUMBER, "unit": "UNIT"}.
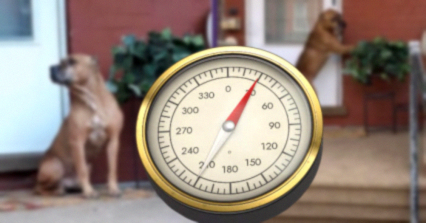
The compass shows {"value": 30, "unit": "°"}
